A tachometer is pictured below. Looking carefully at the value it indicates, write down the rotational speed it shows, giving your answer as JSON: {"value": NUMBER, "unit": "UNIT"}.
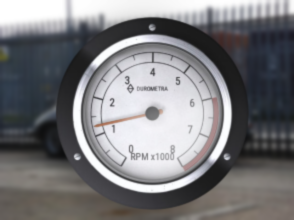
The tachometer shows {"value": 1250, "unit": "rpm"}
